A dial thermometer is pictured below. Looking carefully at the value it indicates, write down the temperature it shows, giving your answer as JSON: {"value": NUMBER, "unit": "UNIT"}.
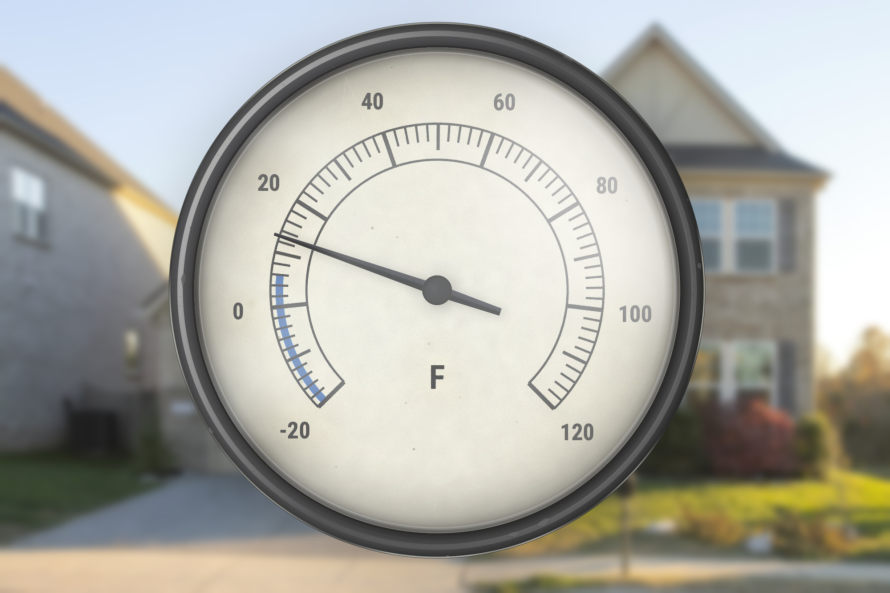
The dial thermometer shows {"value": 13, "unit": "°F"}
